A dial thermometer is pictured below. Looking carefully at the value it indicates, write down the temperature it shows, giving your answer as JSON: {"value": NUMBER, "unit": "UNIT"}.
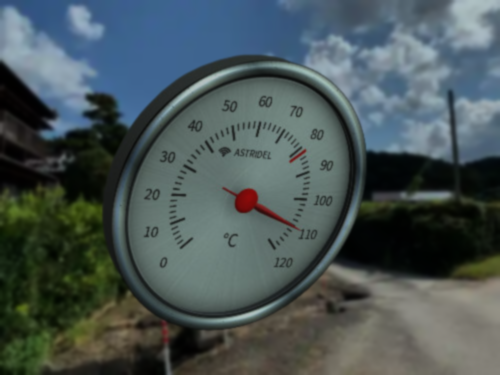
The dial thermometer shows {"value": 110, "unit": "°C"}
